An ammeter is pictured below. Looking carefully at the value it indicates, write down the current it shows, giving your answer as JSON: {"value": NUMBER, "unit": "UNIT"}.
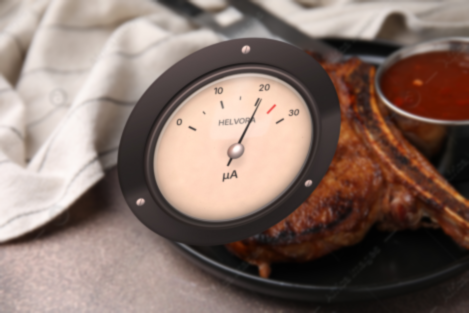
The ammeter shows {"value": 20, "unit": "µA"}
